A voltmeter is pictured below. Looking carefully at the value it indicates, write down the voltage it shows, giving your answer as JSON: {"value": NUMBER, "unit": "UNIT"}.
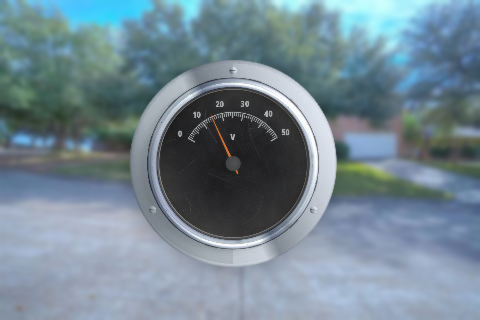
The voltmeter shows {"value": 15, "unit": "V"}
